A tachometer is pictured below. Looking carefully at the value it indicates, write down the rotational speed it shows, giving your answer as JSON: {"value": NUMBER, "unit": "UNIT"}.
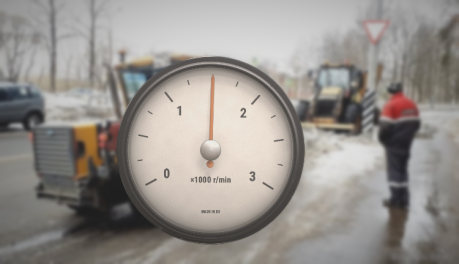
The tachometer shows {"value": 1500, "unit": "rpm"}
